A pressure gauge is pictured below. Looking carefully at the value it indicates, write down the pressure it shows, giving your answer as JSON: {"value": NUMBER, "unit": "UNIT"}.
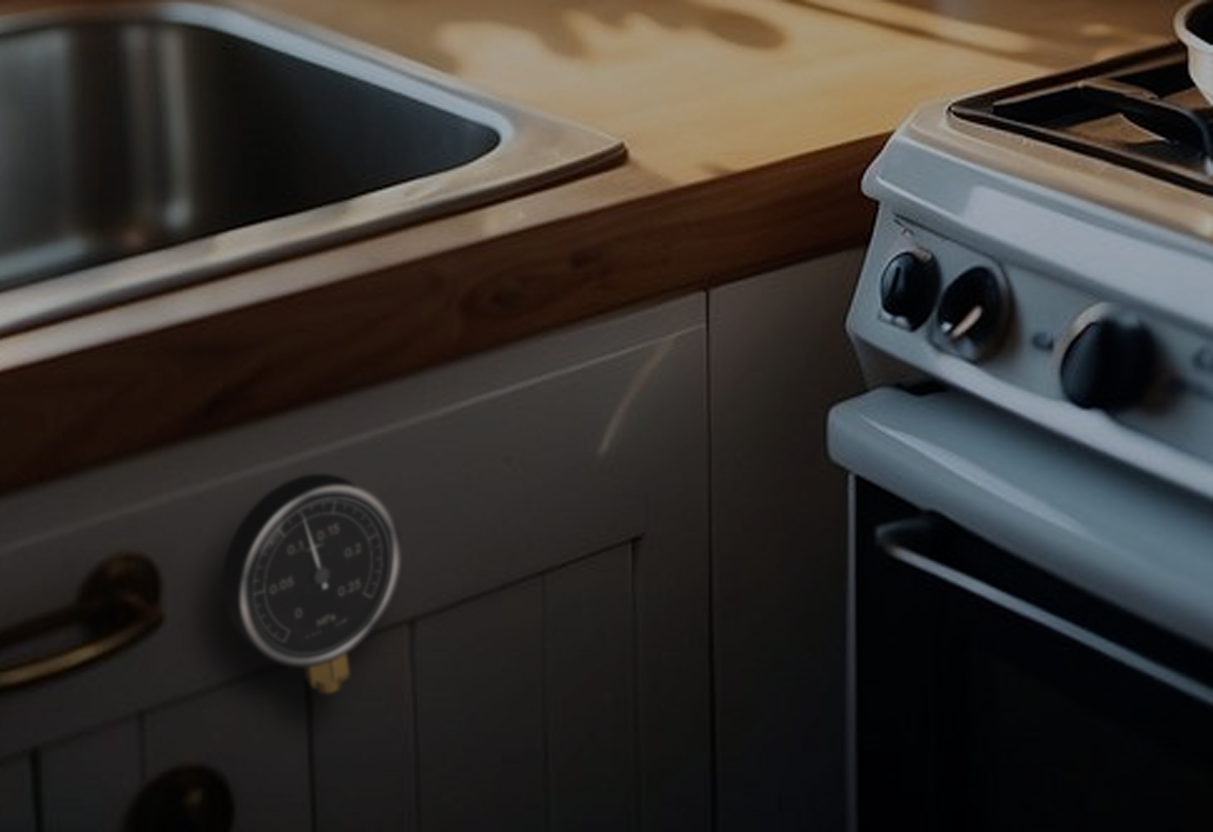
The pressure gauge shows {"value": 0.12, "unit": "MPa"}
